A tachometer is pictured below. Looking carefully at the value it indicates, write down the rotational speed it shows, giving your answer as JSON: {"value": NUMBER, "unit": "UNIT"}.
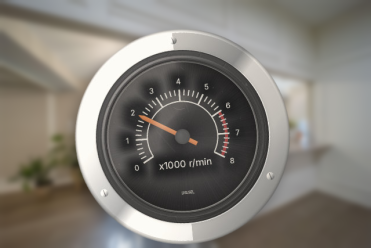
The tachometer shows {"value": 2000, "unit": "rpm"}
